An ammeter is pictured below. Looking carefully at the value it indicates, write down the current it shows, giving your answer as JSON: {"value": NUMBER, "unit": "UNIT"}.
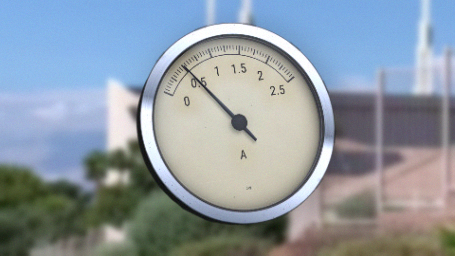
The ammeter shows {"value": 0.5, "unit": "A"}
